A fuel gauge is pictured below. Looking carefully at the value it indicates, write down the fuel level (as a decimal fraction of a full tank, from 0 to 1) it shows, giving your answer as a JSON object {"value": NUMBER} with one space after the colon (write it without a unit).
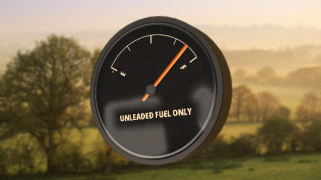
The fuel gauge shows {"value": 0.875}
